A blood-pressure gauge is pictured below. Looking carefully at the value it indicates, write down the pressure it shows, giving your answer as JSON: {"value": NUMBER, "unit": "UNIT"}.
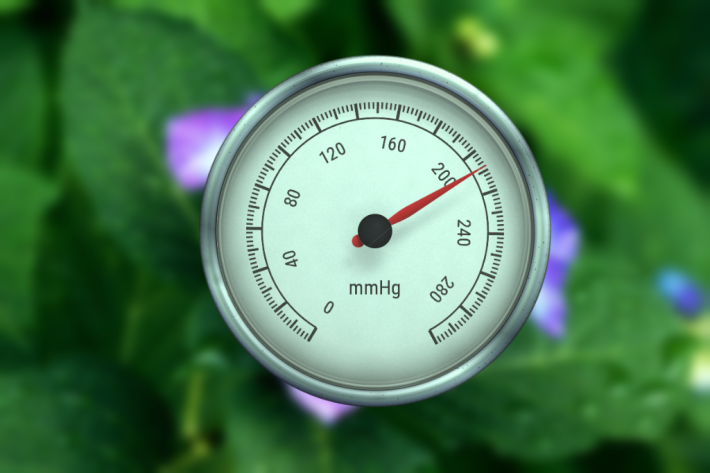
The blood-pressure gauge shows {"value": 208, "unit": "mmHg"}
